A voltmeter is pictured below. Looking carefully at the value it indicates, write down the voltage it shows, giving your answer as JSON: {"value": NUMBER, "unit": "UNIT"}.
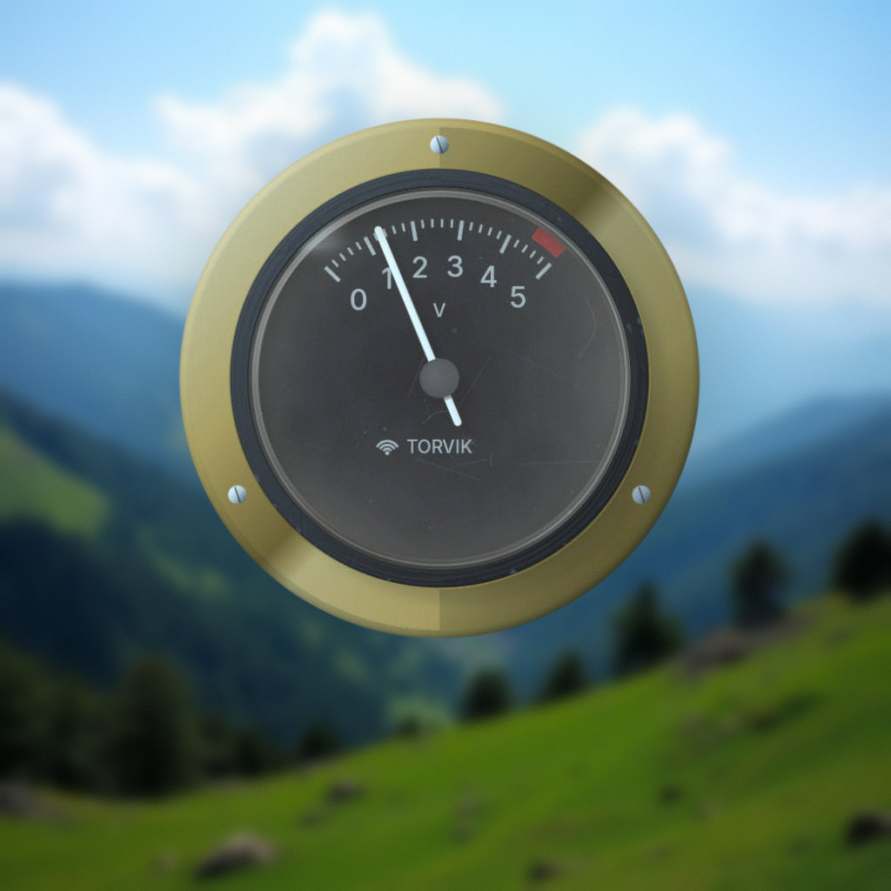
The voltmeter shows {"value": 1.3, "unit": "V"}
